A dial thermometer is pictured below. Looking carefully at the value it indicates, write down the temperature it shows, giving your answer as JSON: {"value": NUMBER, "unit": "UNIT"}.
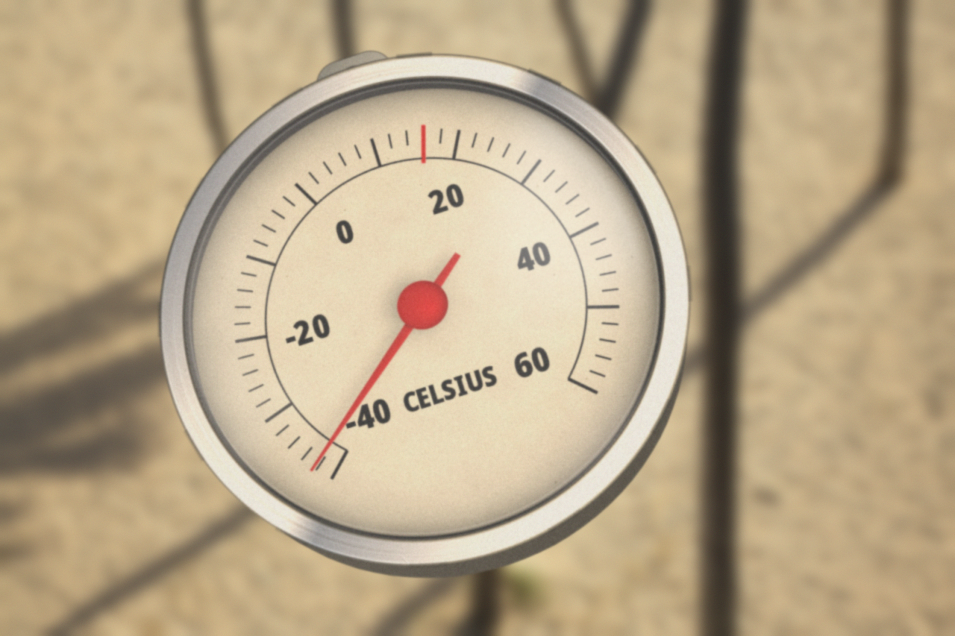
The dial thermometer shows {"value": -38, "unit": "°C"}
